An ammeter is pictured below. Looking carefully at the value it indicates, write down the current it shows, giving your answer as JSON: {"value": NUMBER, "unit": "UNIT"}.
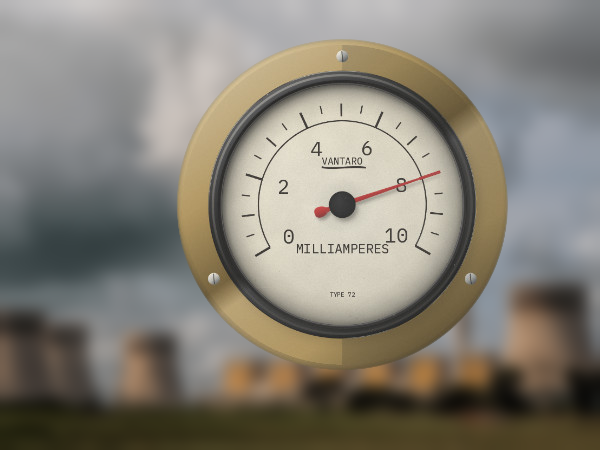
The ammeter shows {"value": 8, "unit": "mA"}
